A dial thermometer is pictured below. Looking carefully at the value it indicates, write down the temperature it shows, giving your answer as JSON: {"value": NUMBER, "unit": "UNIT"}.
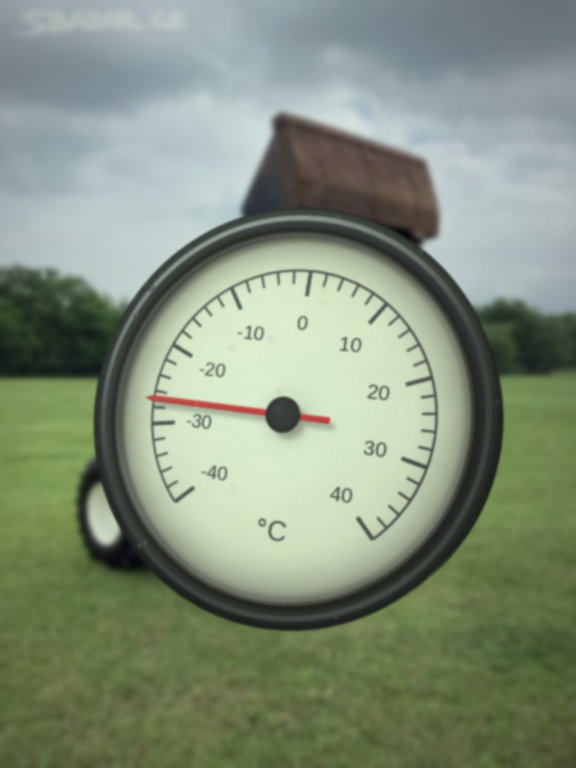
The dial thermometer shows {"value": -27, "unit": "°C"}
